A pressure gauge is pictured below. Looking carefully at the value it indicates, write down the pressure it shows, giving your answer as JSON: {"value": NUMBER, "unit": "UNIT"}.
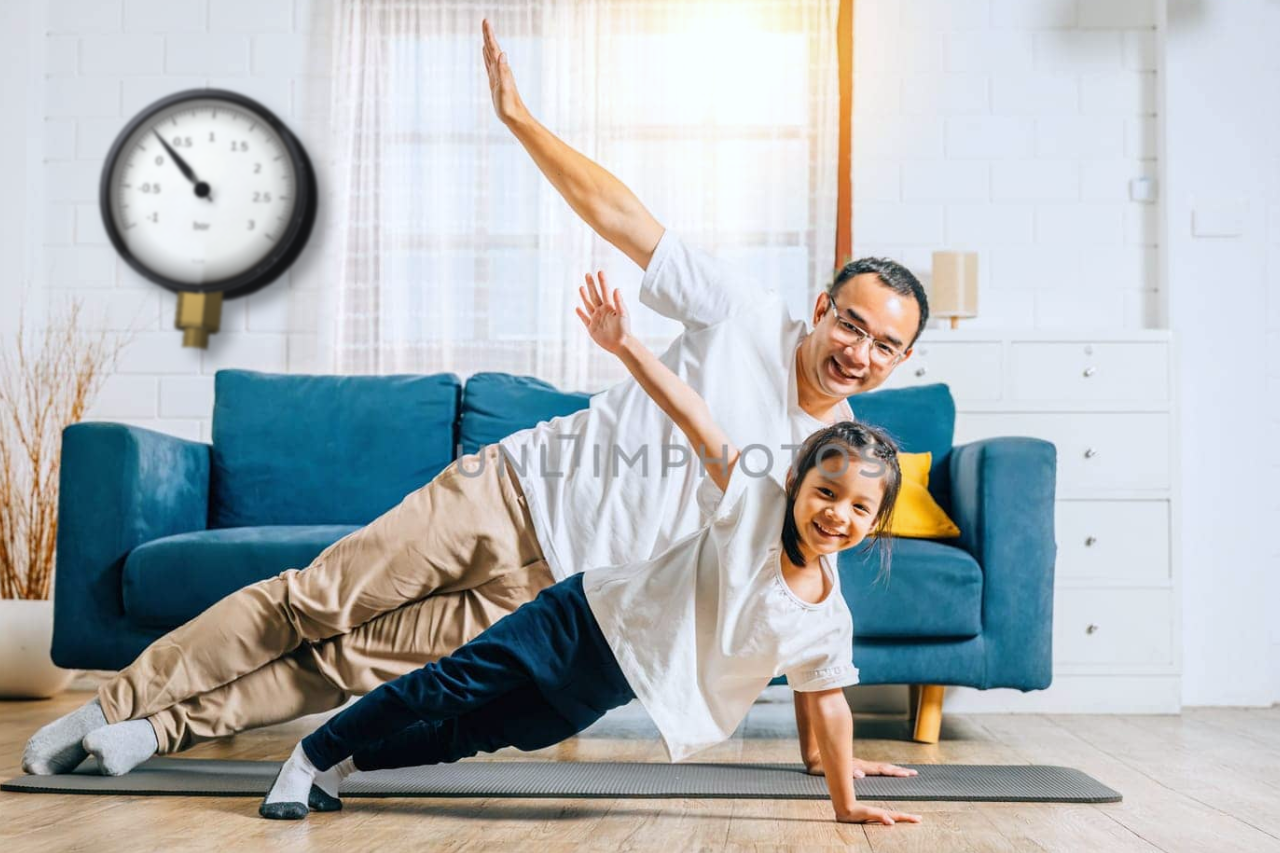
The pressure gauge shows {"value": 0.25, "unit": "bar"}
